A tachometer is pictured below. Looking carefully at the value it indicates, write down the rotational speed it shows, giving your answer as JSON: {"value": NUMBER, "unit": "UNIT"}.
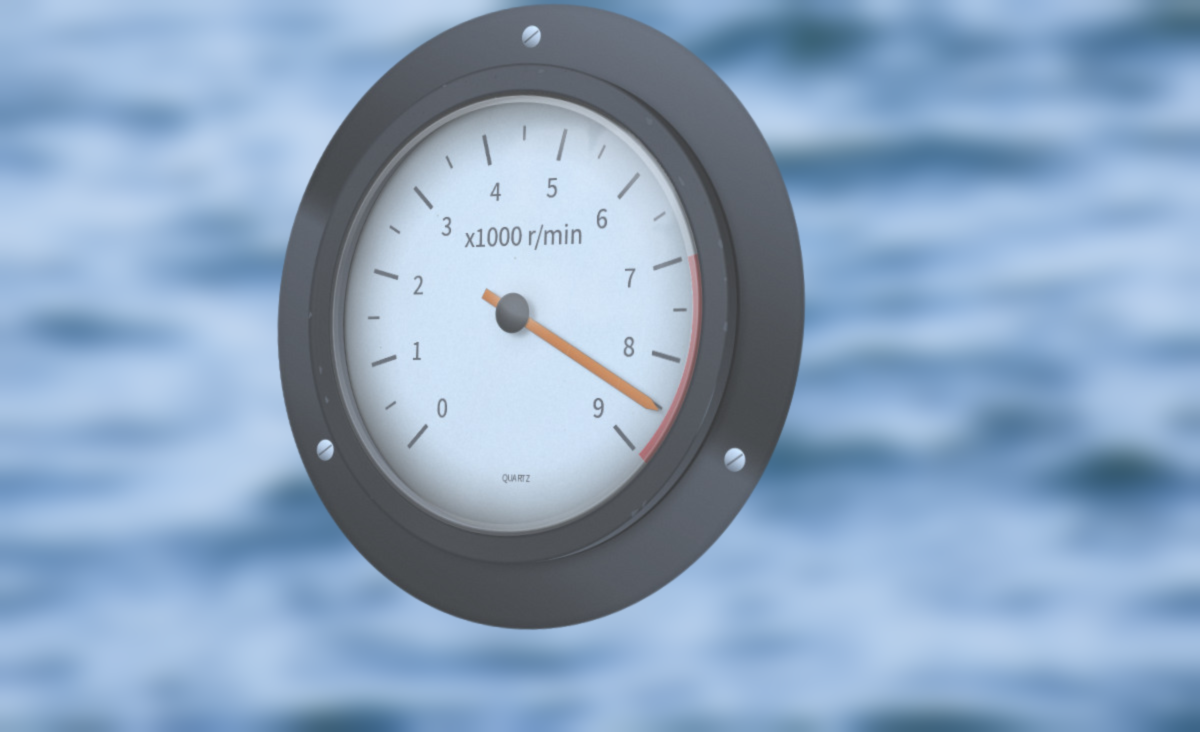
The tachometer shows {"value": 8500, "unit": "rpm"}
